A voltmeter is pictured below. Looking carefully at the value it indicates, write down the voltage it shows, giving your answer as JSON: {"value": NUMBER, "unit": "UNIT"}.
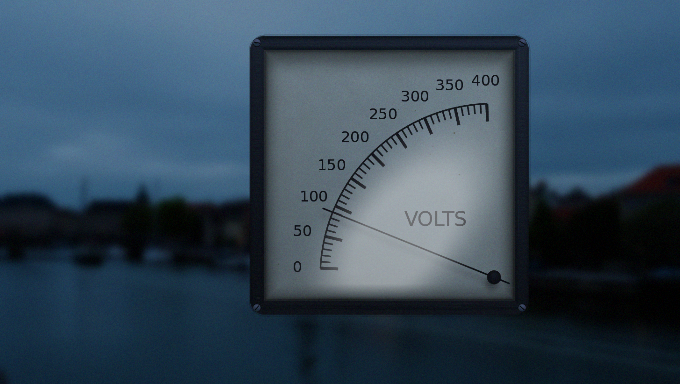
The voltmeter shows {"value": 90, "unit": "V"}
